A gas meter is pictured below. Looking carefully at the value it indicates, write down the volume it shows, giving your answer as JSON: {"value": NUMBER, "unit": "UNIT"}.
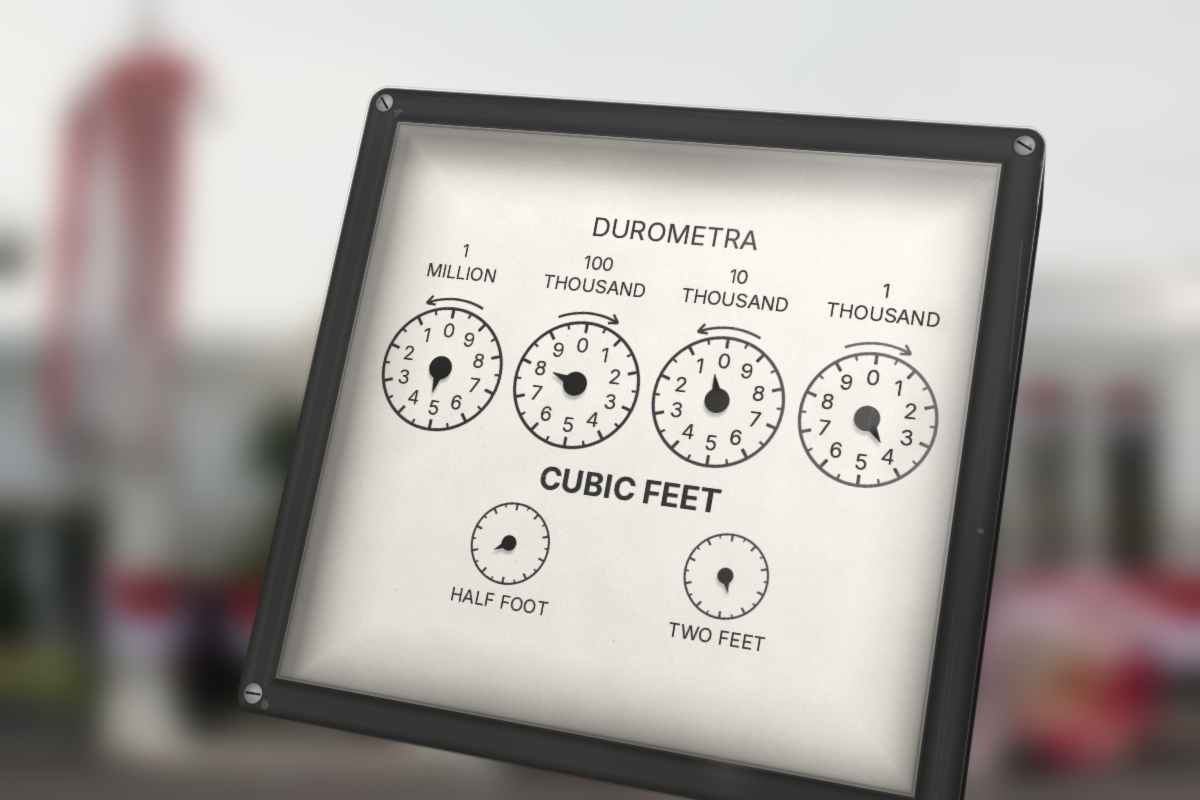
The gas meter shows {"value": 480400, "unit": "ft³"}
